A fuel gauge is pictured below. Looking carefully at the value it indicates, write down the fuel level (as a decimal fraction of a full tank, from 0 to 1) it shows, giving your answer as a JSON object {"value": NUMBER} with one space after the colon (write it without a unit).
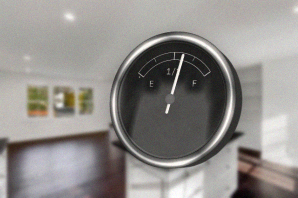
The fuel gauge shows {"value": 0.625}
